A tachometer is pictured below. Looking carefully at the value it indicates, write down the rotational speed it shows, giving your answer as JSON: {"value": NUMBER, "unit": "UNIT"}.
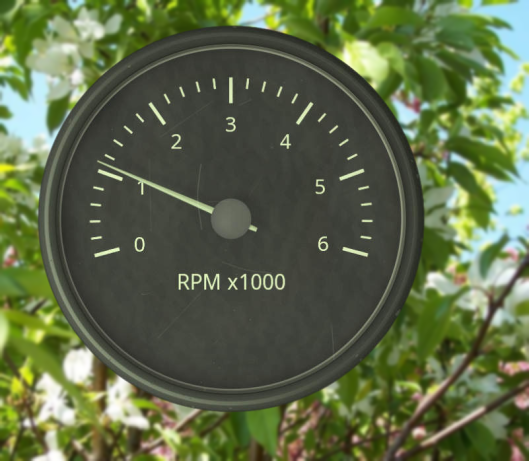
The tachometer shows {"value": 1100, "unit": "rpm"}
